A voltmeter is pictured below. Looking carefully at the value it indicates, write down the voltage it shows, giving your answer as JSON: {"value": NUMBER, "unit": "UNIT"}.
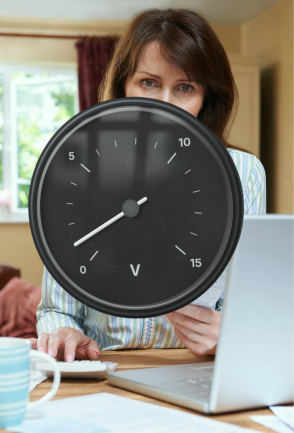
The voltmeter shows {"value": 1, "unit": "V"}
